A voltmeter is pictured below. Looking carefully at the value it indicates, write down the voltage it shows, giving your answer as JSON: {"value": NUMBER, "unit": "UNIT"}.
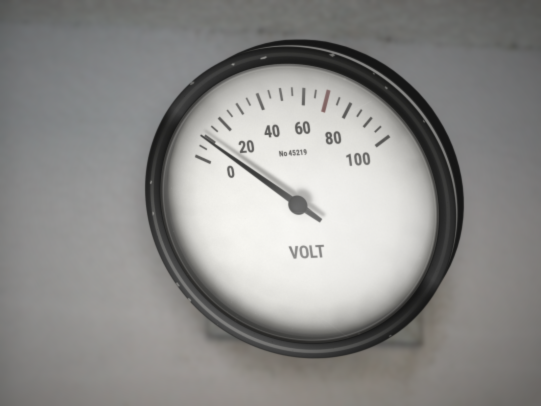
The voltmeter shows {"value": 10, "unit": "V"}
